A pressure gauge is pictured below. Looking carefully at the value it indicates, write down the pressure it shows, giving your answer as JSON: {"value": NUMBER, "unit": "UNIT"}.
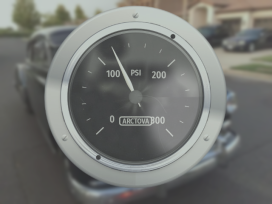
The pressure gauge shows {"value": 120, "unit": "psi"}
